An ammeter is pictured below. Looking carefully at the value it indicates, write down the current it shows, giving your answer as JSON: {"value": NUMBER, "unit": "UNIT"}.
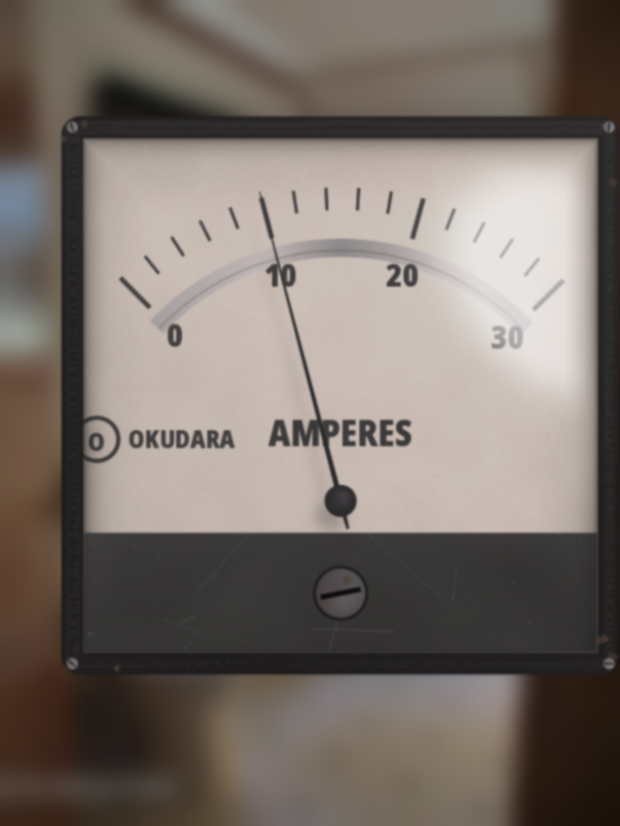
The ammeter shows {"value": 10, "unit": "A"}
